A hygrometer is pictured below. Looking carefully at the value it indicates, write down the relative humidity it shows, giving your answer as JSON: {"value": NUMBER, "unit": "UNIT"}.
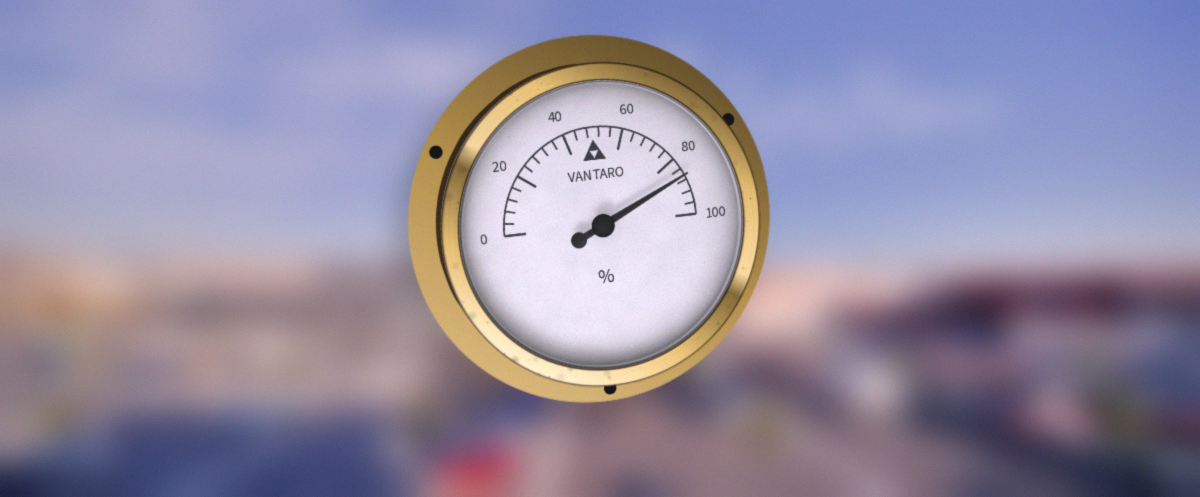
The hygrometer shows {"value": 86, "unit": "%"}
